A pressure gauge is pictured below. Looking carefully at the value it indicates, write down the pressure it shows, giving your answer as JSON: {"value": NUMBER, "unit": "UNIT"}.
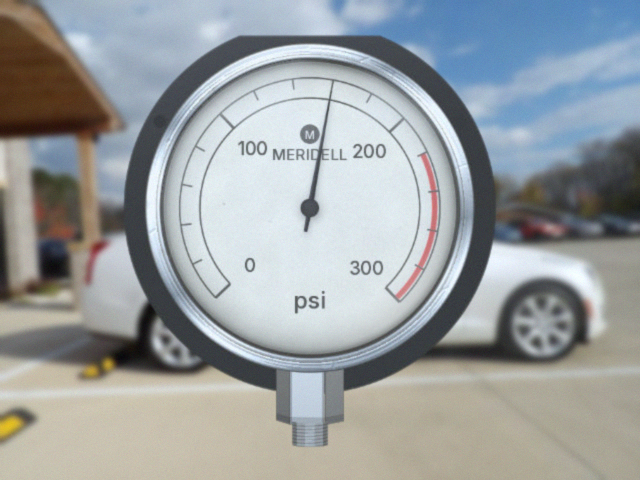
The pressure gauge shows {"value": 160, "unit": "psi"}
